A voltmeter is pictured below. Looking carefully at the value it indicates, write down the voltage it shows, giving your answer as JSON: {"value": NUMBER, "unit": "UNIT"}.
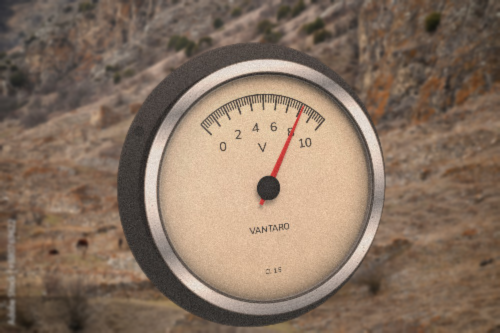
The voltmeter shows {"value": 8, "unit": "V"}
